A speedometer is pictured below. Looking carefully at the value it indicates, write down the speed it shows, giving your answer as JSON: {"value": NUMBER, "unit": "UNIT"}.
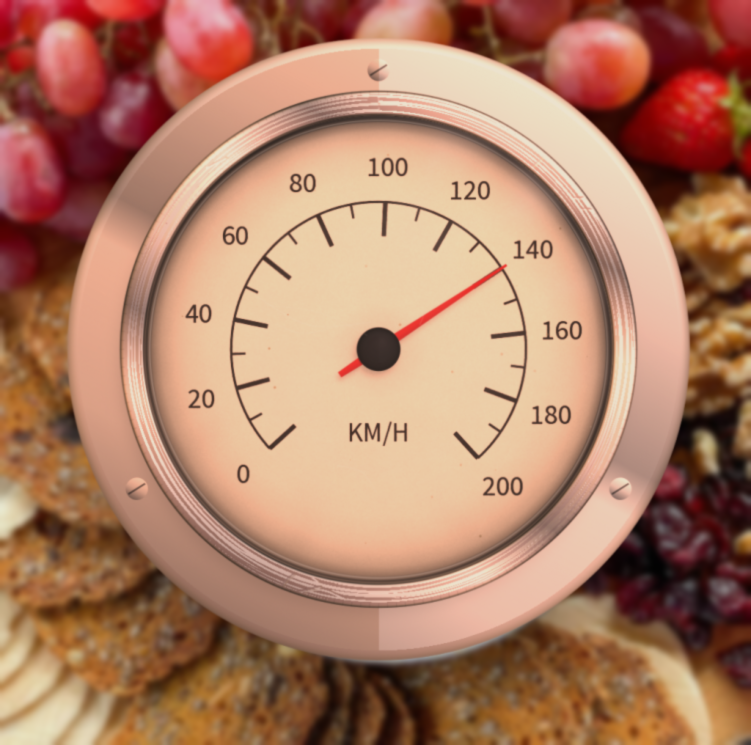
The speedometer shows {"value": 140, "unit": "km/h"}
